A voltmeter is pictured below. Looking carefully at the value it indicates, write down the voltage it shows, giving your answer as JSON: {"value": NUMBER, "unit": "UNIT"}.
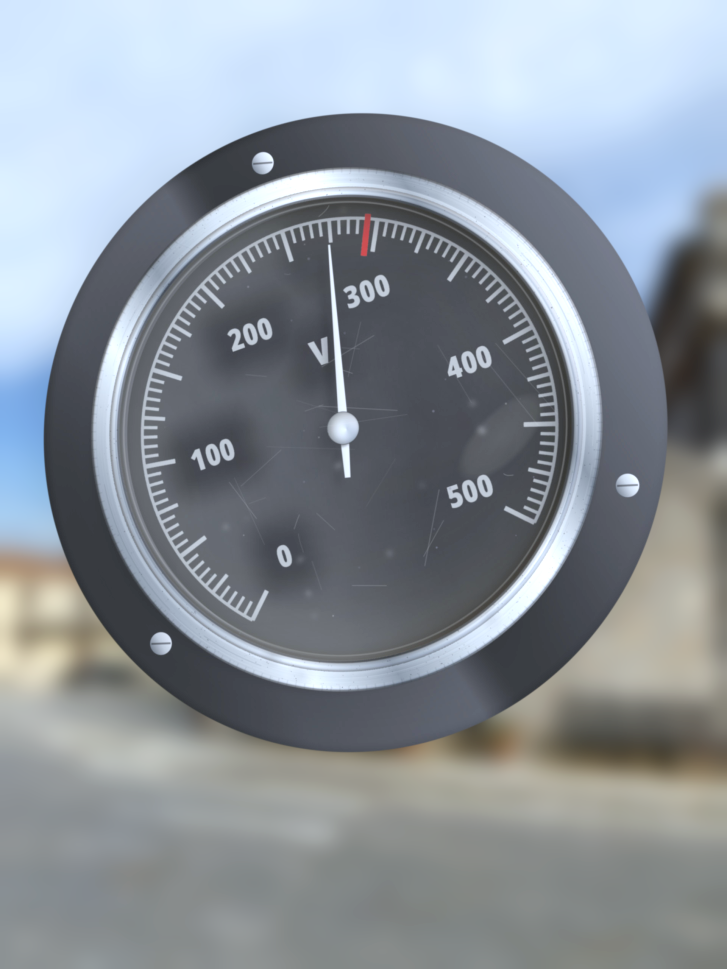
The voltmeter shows {"value": 275, "unit": "V"}
